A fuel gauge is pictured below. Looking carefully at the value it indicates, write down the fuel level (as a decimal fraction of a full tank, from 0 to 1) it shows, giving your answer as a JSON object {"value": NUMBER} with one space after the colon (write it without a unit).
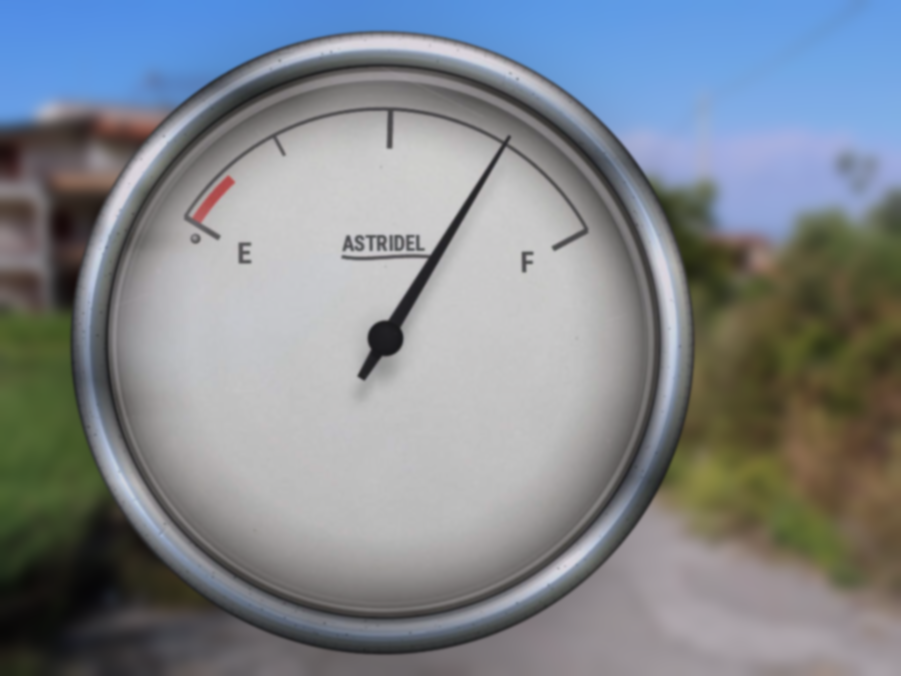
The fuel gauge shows {"value": 0.75}
